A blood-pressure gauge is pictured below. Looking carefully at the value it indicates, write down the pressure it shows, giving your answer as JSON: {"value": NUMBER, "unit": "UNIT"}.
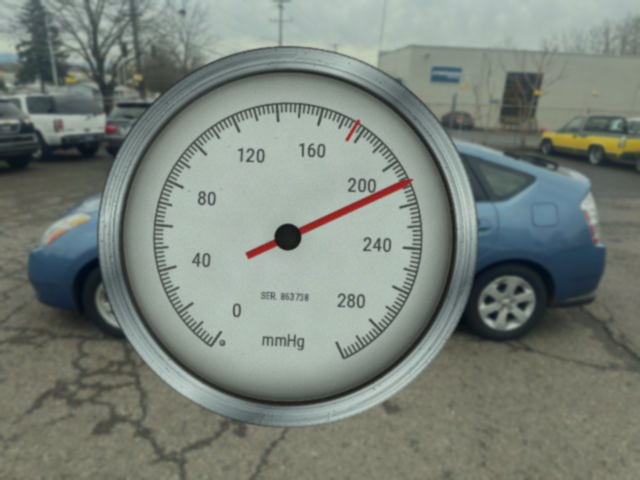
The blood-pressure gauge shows {"value": 210, "unit": "mmHg"}
